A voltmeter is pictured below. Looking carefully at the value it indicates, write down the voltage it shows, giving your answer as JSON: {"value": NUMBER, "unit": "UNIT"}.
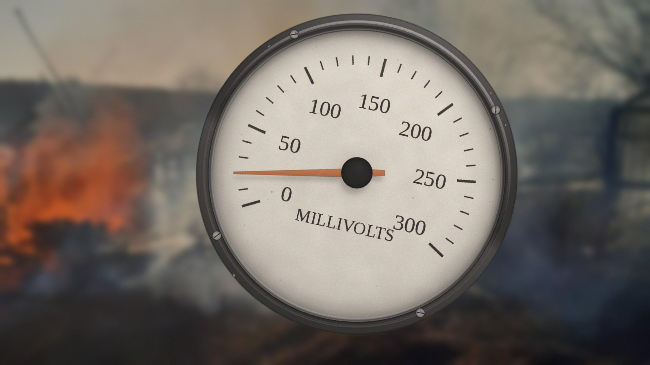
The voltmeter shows {"value": 20, "unit": "mV"}
